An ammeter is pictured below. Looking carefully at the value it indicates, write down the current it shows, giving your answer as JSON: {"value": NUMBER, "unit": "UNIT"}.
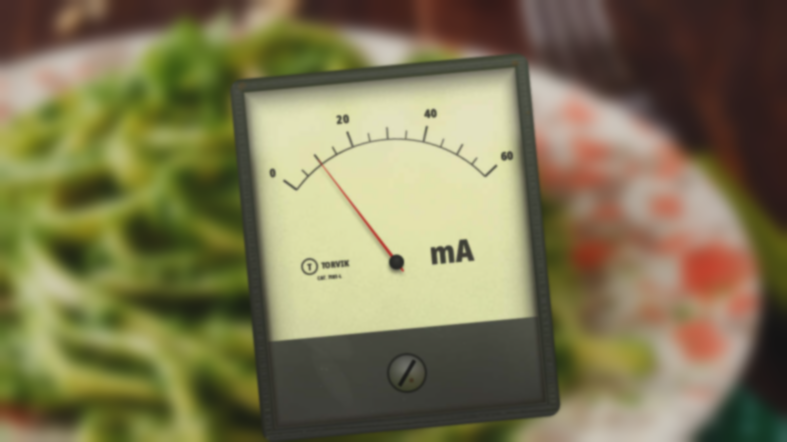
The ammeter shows {"value": 10, "unit": "mA"}
